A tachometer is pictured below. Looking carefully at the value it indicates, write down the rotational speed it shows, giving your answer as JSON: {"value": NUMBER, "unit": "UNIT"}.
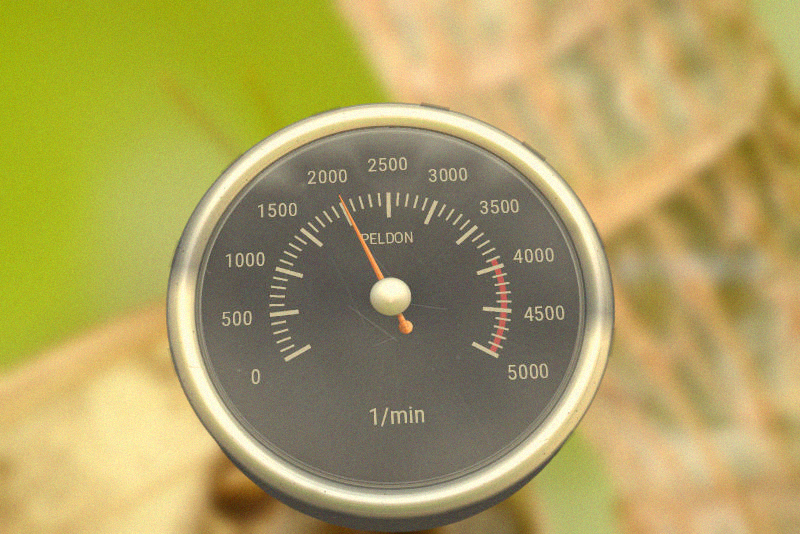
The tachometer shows {"value": 2000, "unit": "rpm"}
